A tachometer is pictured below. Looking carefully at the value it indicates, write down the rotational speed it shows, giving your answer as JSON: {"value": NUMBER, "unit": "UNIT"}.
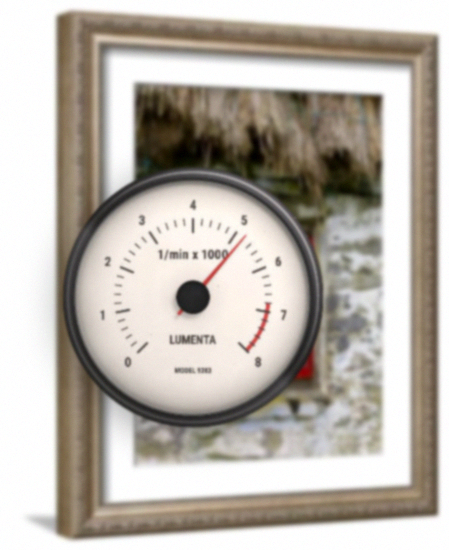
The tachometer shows {"value": 5200, "unit": "rpm"}
